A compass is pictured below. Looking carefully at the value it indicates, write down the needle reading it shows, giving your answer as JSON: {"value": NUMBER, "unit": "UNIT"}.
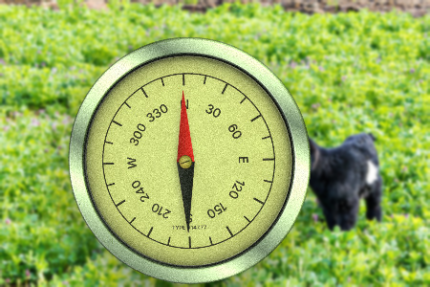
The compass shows {"value": 0, "unit": "°"}
